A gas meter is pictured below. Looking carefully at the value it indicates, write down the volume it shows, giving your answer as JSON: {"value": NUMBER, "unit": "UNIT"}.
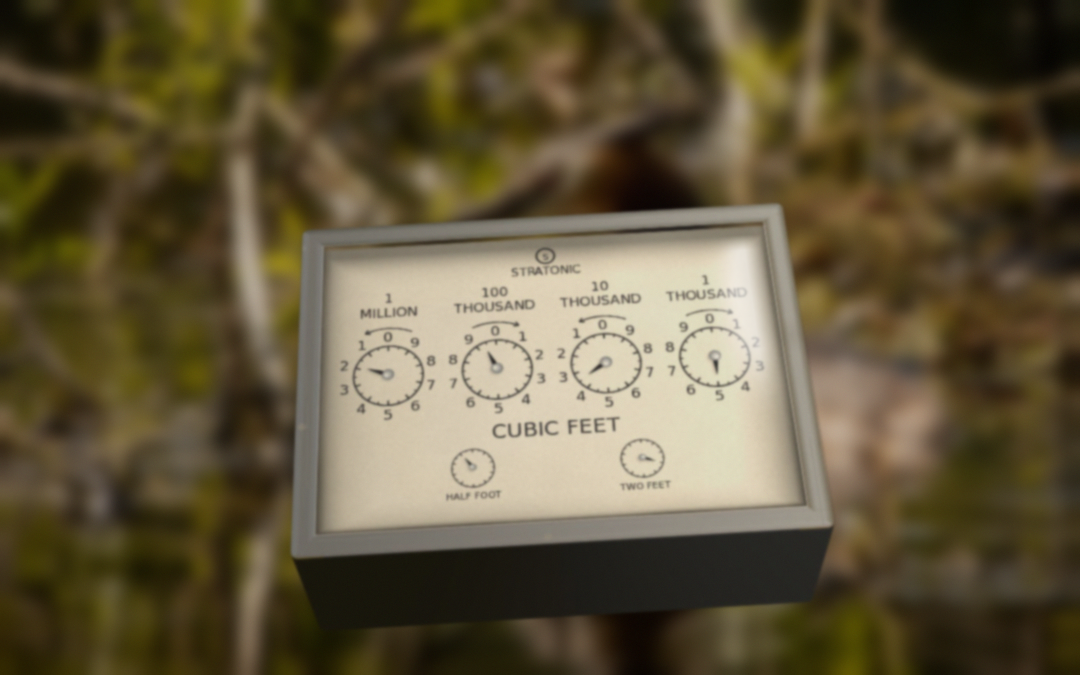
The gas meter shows {"value": 193500, "unit": "ft³"}
